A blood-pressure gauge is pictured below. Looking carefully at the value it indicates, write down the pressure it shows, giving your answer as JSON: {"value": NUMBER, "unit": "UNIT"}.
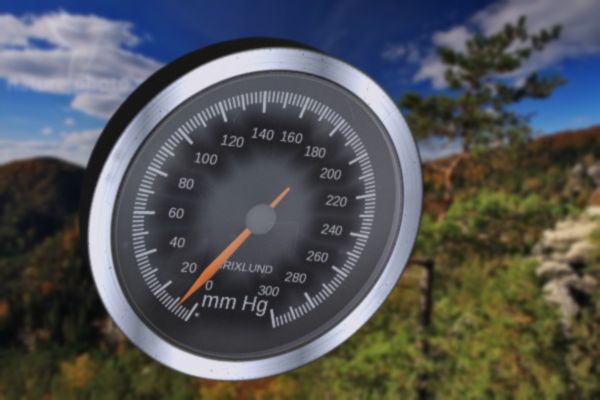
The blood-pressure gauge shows {"value": 10, "unit": "mmHg"}
